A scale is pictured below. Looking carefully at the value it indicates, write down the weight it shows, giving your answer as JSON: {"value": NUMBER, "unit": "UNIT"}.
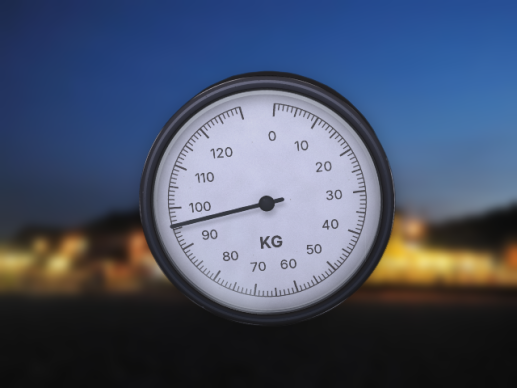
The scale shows {"value": 96, "unit": "kg"}
